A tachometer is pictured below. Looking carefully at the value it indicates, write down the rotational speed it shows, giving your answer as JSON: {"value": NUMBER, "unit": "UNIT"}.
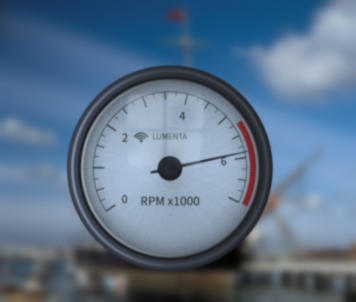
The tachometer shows {"value": 5875, "unit": "rpm"}
